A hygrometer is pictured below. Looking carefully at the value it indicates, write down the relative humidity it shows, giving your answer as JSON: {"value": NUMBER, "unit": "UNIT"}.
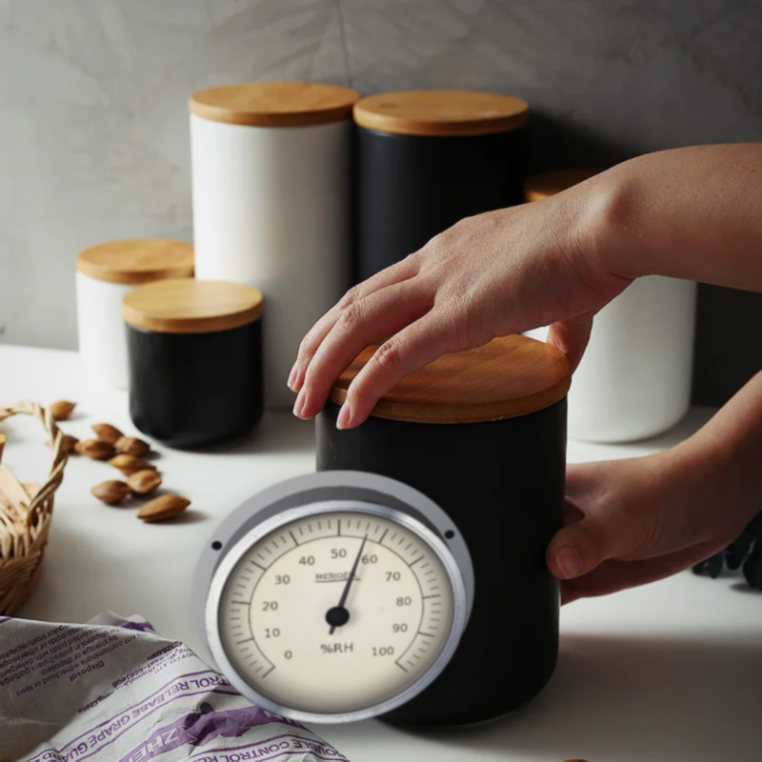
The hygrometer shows {"value": 56, "unit": "%"}
